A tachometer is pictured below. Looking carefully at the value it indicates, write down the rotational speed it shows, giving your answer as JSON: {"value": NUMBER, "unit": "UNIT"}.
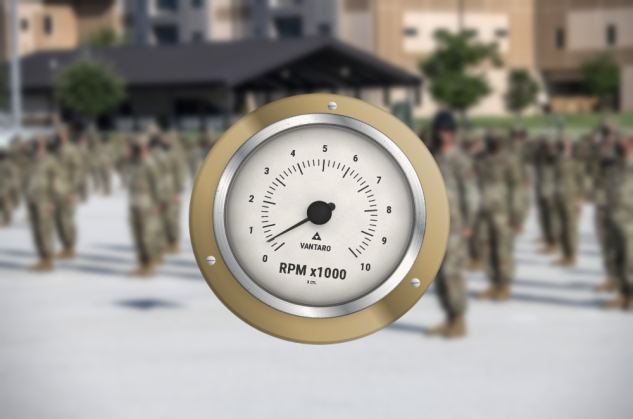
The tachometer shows {"value": 400, "unit": "rpm"}
